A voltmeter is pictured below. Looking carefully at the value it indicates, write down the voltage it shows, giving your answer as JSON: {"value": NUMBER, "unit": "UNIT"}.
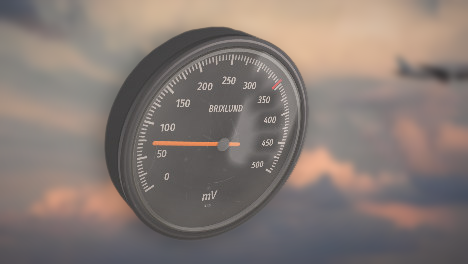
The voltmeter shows {"value": 75, "unit": "mV"}
